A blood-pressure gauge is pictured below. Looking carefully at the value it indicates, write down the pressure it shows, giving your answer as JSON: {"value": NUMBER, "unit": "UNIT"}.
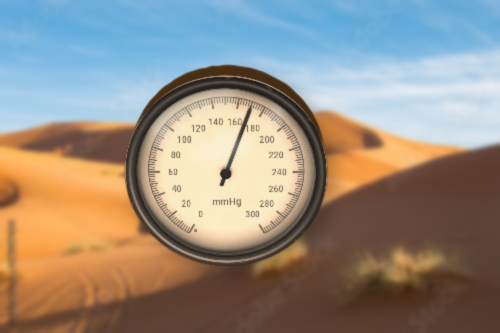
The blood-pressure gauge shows {"value": 170, "unit": "mmHg"}
